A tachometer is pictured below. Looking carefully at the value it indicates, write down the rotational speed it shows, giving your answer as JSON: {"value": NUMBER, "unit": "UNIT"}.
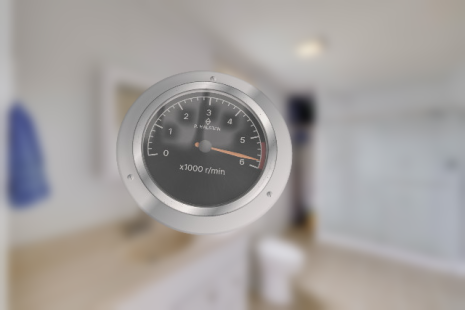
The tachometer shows {"value": 5800, "unit": "rpm"}
